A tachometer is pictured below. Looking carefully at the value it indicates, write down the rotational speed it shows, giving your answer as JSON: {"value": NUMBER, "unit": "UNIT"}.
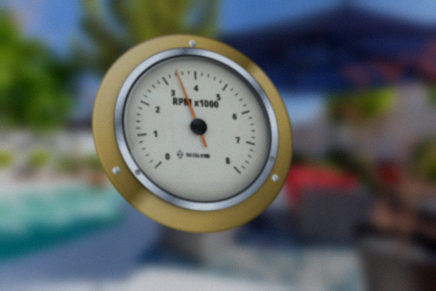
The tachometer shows {"value": 3400, "unit": "rpm"}
